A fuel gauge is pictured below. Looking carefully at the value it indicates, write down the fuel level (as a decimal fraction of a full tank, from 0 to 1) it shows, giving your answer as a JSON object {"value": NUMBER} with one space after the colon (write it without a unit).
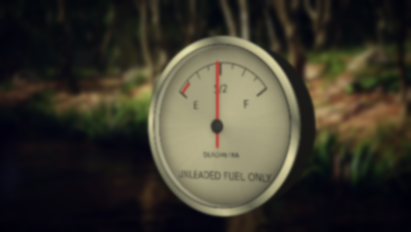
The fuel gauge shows {"value": 0.5}
